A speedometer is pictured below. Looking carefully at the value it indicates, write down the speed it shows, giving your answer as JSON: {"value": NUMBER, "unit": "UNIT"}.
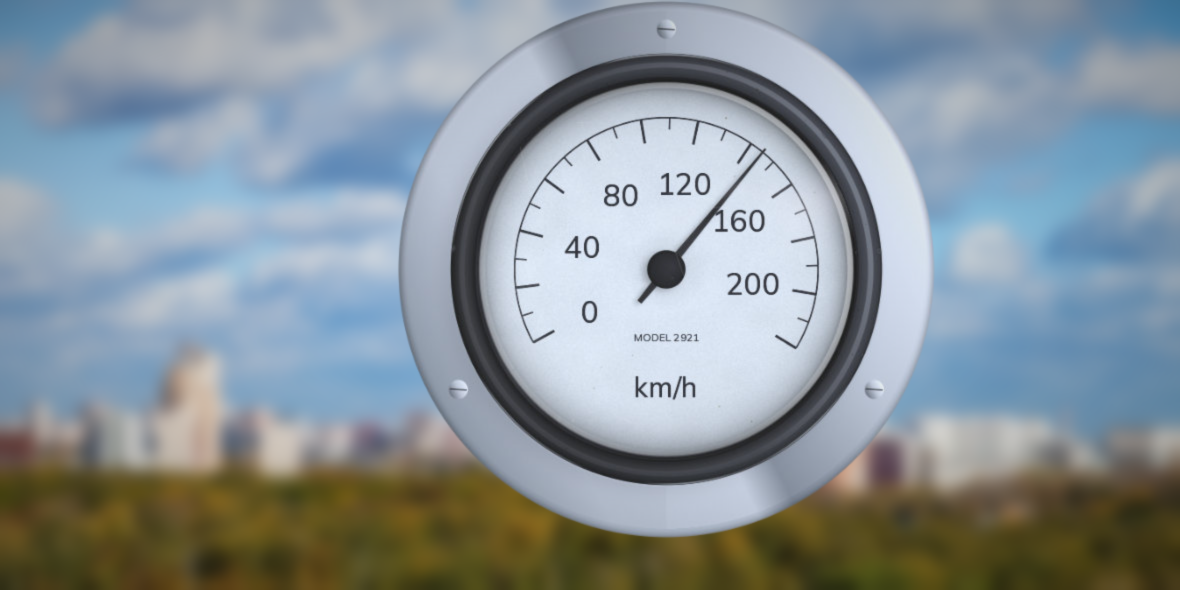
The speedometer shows {"value": 145, "unit": "km/h"}
